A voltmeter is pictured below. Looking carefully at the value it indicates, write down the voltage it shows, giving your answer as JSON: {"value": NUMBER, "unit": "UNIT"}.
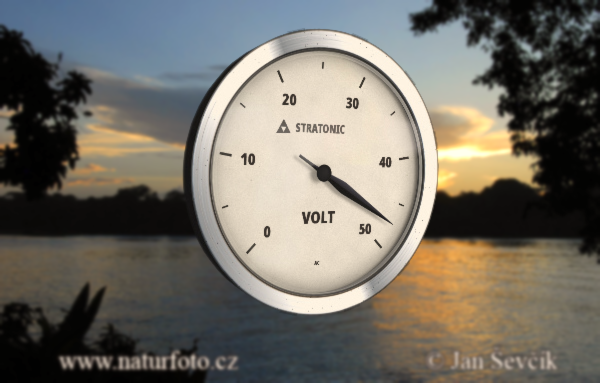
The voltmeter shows {"value": 47.5, "unit": "V"}
